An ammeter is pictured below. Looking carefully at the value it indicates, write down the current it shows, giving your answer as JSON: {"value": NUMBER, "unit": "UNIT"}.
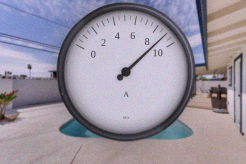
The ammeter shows {"value": 9, "unit": "A"}
